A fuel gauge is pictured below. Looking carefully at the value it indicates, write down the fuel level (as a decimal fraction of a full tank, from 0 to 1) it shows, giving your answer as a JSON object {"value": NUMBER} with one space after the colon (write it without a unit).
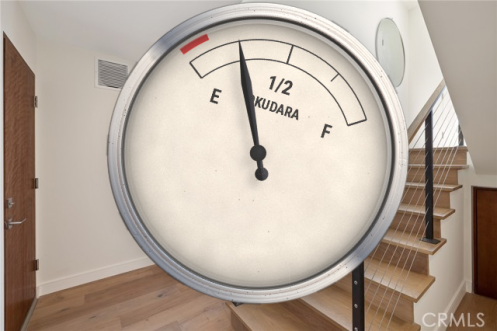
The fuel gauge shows {"value": 0.25}
